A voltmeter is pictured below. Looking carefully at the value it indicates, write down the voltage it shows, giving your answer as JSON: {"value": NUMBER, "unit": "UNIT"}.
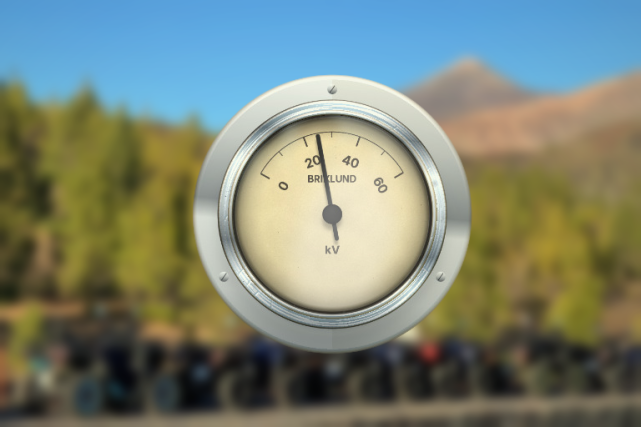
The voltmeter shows {"value": 25, "unit": "kV"}
